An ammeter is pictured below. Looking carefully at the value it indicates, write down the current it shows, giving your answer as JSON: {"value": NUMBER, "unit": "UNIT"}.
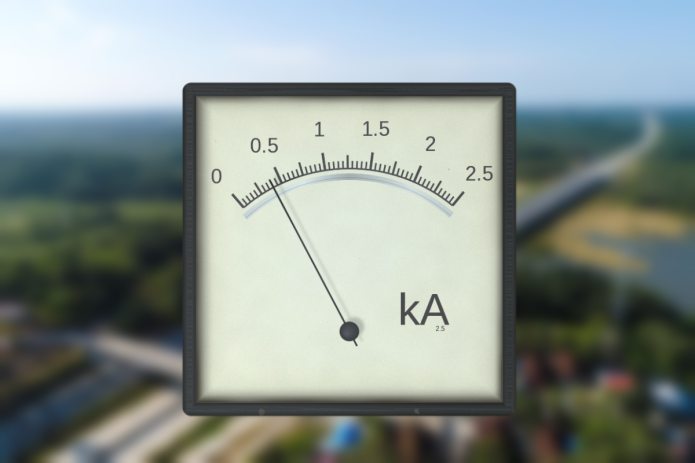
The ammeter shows {"value": 0.4, "unit": "kA"}
